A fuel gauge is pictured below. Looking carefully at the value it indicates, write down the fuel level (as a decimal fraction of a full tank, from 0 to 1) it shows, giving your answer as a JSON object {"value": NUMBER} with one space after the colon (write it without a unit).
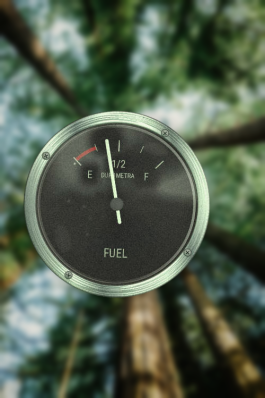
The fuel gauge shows {"value": 0.375}
